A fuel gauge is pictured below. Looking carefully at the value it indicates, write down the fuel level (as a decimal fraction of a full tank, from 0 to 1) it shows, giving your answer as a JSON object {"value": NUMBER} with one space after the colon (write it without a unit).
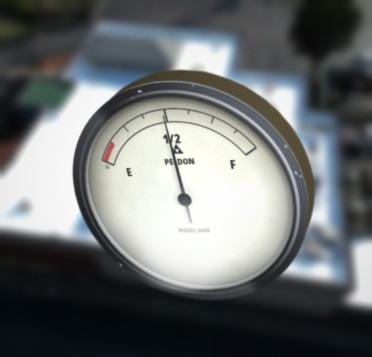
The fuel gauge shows {"value": 0.5}
